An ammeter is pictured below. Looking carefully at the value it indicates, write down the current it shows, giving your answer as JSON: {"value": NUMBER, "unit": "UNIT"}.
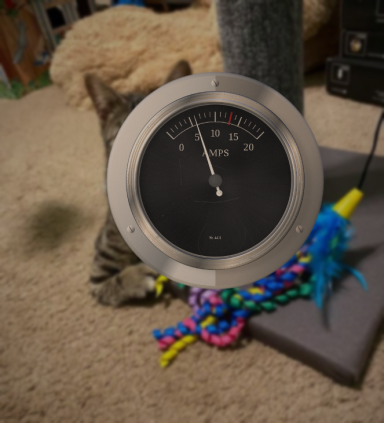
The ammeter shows {"value": 6, "unit": "A"}
